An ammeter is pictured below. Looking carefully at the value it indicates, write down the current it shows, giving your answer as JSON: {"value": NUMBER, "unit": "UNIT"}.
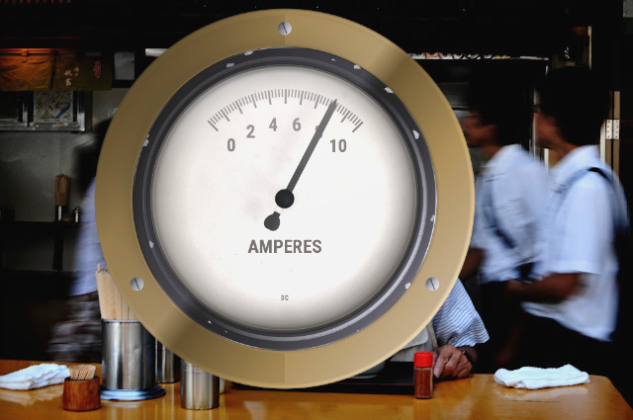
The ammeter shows {"value": 8, "unit": "A"}
